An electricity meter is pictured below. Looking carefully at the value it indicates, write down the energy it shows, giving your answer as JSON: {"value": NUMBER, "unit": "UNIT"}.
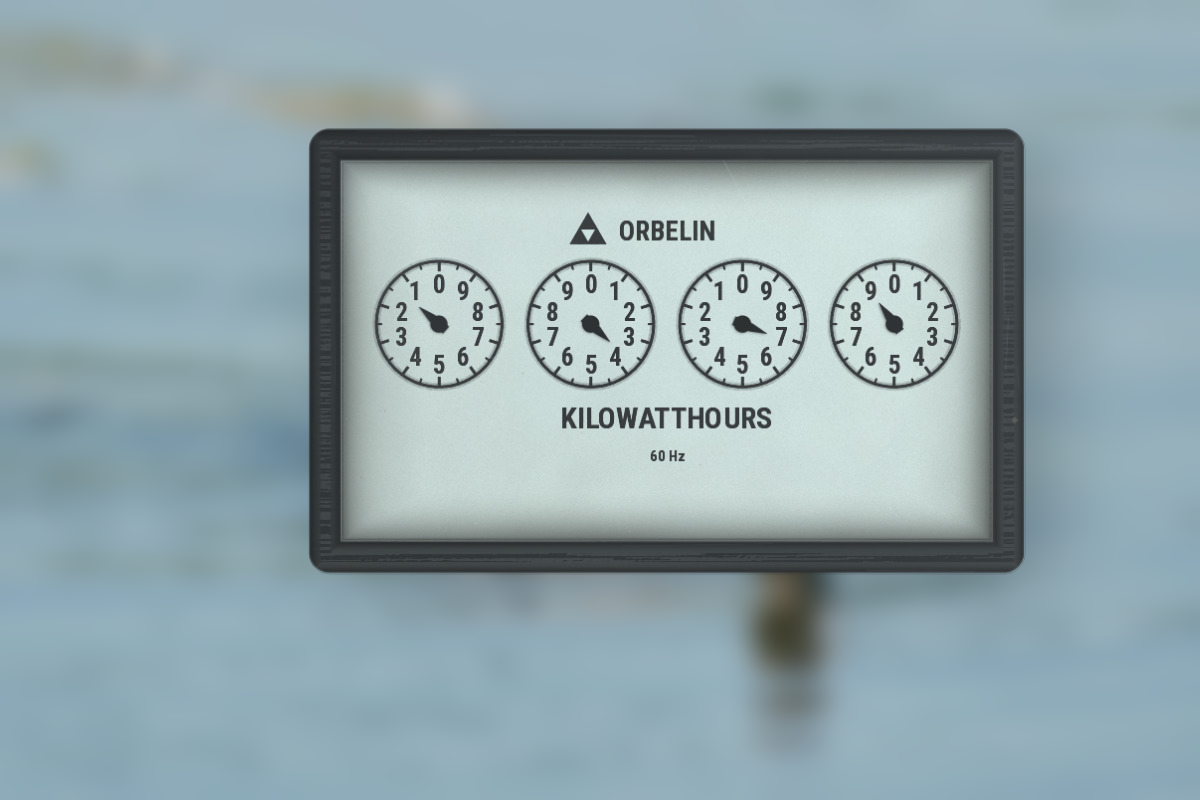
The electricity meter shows {"value": 1369, "unit": "kWh"}
